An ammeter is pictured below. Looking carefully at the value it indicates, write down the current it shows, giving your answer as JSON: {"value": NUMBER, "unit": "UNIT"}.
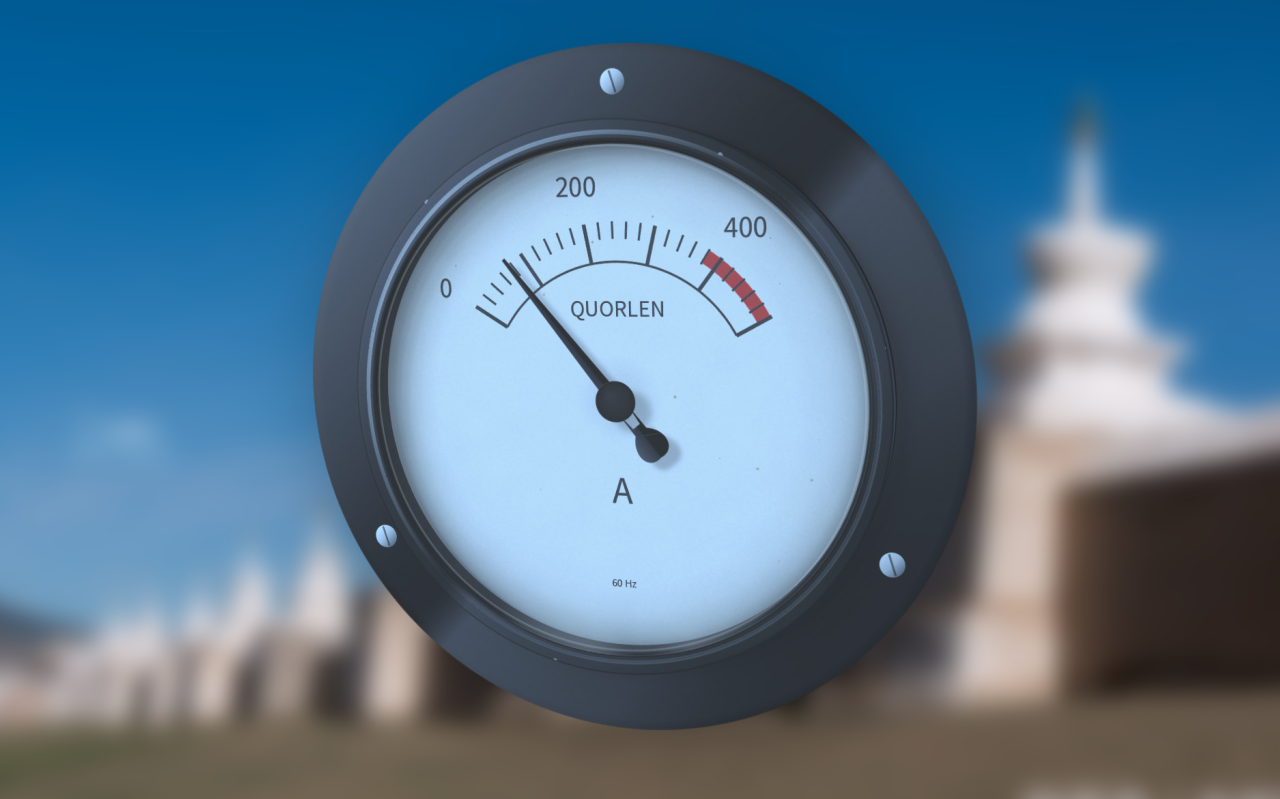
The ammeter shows {"value": 80, "unit": "A"}
